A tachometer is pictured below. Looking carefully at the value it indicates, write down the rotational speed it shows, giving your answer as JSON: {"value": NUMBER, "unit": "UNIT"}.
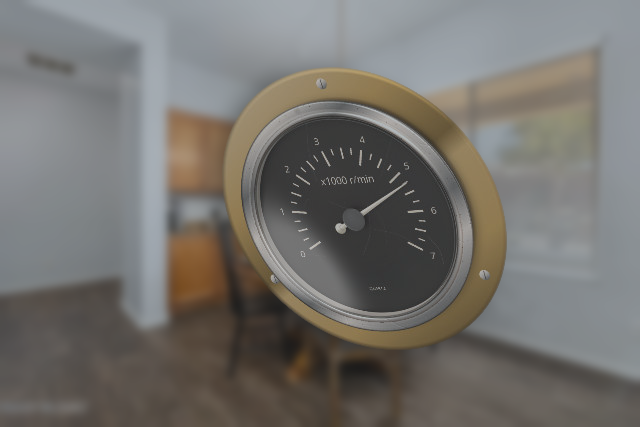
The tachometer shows {"value": 5250, "unit": "rpm"}
